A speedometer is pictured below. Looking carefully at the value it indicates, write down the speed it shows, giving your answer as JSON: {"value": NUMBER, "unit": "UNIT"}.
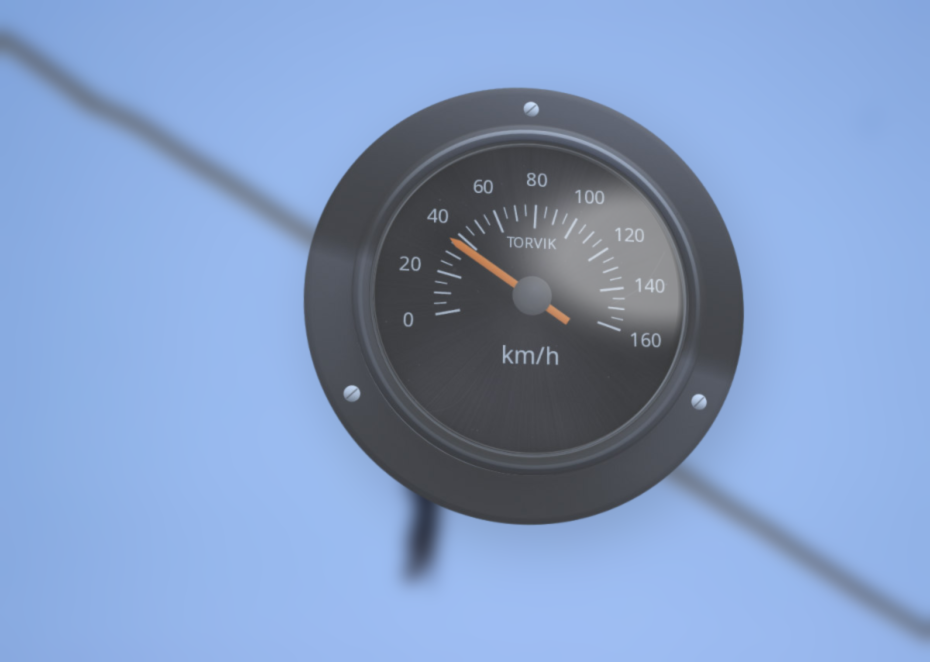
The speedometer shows {"value": 35, "unit": "km/h"}
